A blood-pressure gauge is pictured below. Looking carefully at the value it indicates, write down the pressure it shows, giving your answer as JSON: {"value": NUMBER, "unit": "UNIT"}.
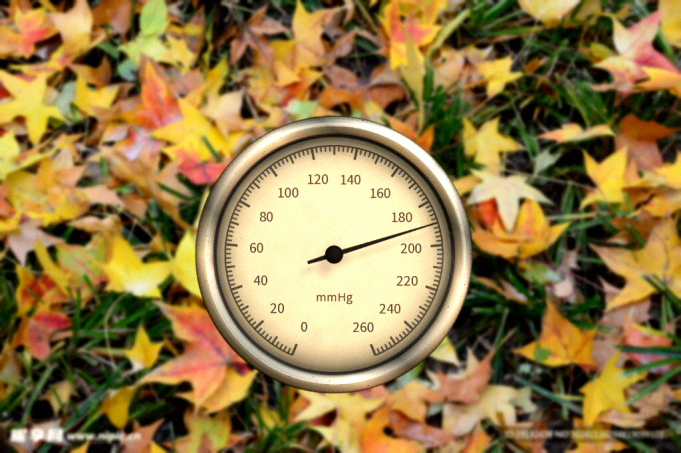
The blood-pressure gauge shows {"value": 190, "unit": "mmHg"}
